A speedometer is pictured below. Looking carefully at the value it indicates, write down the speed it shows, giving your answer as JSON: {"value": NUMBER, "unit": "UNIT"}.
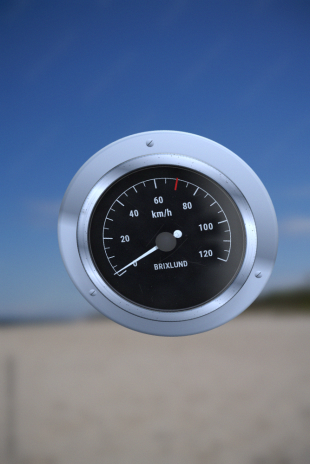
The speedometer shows {"value": 2.5, "unit": "km/h"}
